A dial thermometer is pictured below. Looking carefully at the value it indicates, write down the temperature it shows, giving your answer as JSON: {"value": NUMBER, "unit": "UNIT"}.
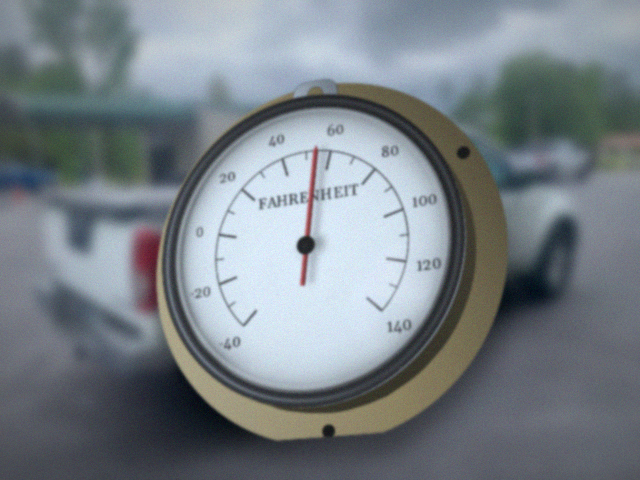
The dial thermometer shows {"value": 55, "unit": "°F"}
